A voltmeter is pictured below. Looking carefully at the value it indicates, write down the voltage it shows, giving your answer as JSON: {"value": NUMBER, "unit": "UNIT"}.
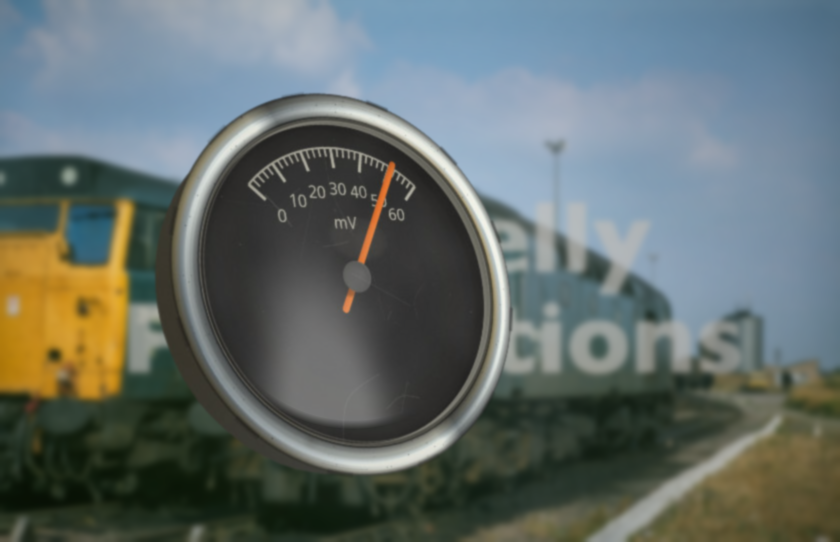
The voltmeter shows {"value": 50, "unit": "mV"}
